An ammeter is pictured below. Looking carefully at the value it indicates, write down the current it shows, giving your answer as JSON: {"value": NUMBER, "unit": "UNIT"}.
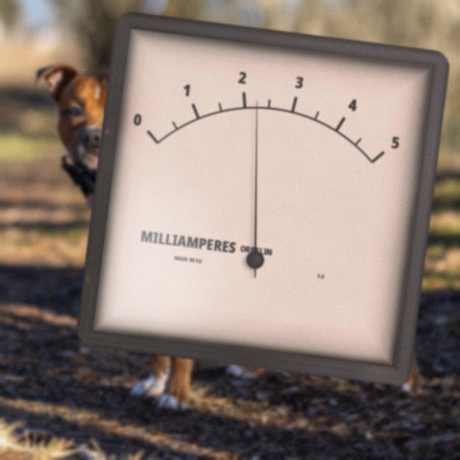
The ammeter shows {"value": 2.25, "unit": "mA"}
